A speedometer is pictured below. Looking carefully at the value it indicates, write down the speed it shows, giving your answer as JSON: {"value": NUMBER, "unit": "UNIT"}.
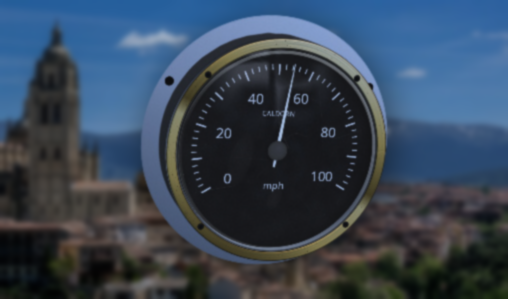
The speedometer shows {"value": 54, "unit": "mph"}
